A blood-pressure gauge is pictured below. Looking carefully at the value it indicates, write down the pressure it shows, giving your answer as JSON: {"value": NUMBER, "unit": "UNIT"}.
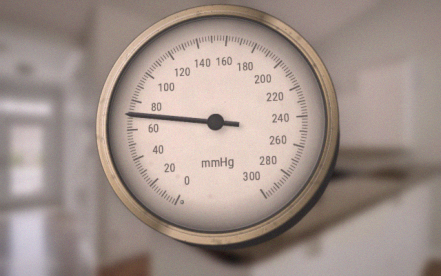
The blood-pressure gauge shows {"value": 70, "unit": "mmHg"}
